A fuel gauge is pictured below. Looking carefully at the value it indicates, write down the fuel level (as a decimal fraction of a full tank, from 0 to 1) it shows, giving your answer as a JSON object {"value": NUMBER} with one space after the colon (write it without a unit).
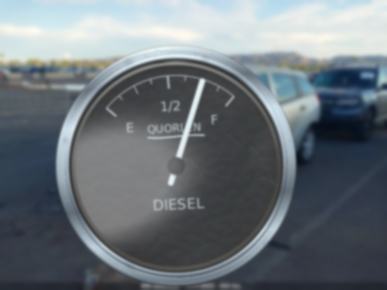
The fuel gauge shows {"value": 0.75}
